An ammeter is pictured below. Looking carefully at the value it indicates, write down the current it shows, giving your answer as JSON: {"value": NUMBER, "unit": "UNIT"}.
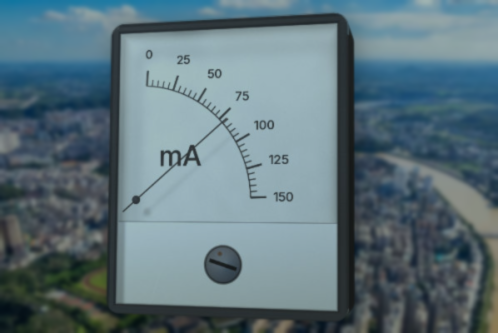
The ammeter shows {"value": 80, "unit": "mA"}
